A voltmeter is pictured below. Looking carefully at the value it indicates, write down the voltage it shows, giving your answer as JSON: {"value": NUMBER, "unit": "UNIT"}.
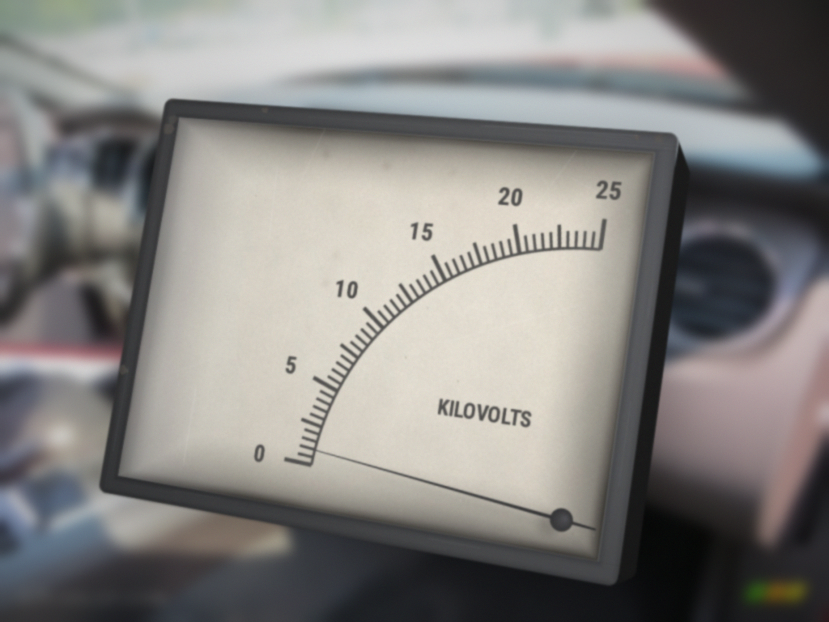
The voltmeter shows {"value": 1, "unit": "kV"}
